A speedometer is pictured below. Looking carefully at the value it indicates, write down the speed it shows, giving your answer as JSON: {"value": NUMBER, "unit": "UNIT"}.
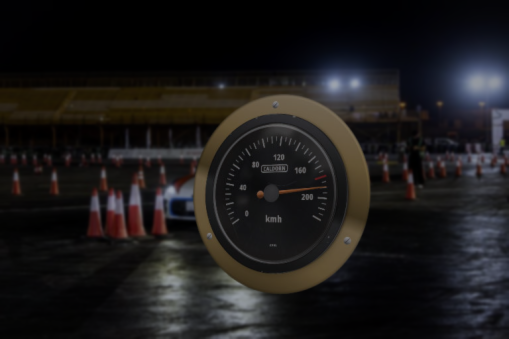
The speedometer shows {"value": 190, "unit": "km/h"}
